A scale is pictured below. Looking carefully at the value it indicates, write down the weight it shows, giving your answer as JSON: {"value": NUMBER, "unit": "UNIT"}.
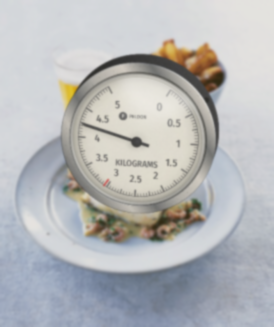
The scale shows {"value": 4.25, "unit": "kg"}
